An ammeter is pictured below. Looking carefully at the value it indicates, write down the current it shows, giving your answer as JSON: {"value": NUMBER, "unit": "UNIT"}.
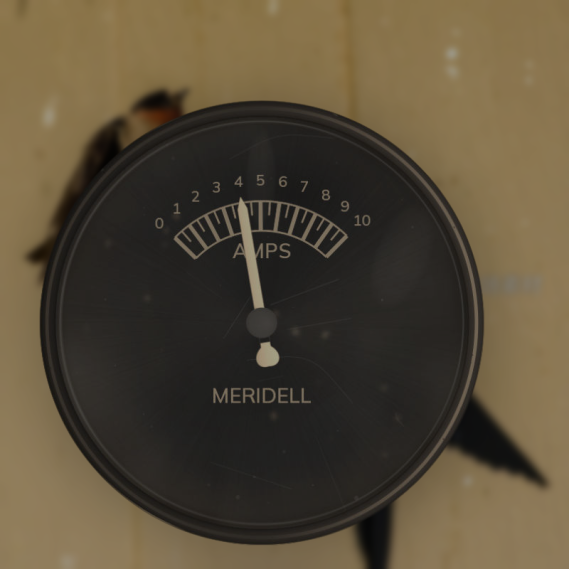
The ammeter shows {"value": 4, "unit": "A"}
